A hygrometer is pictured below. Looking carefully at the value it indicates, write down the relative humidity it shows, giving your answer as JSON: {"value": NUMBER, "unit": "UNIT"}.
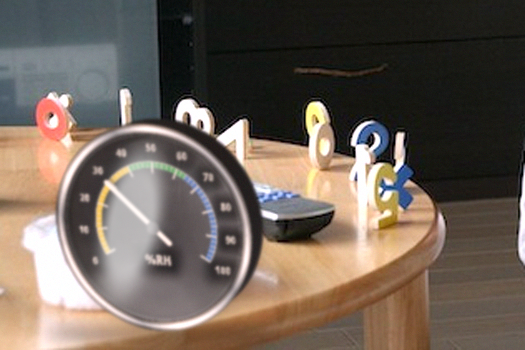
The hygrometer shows {"value": 30, "unit": "%"}
